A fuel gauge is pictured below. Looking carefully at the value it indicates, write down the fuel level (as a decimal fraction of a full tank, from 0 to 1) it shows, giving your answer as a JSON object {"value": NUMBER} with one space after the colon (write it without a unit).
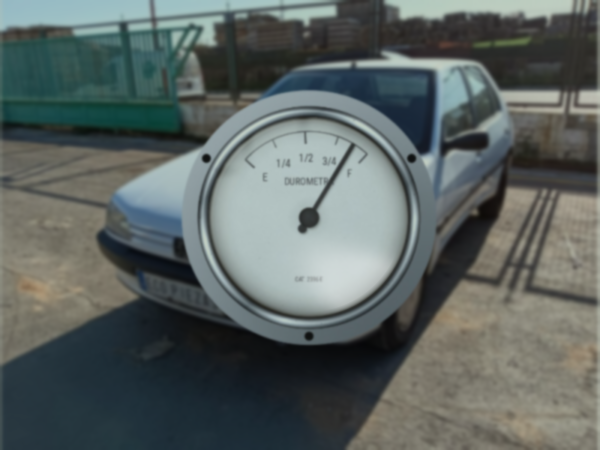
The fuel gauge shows {"value": 0.875}
